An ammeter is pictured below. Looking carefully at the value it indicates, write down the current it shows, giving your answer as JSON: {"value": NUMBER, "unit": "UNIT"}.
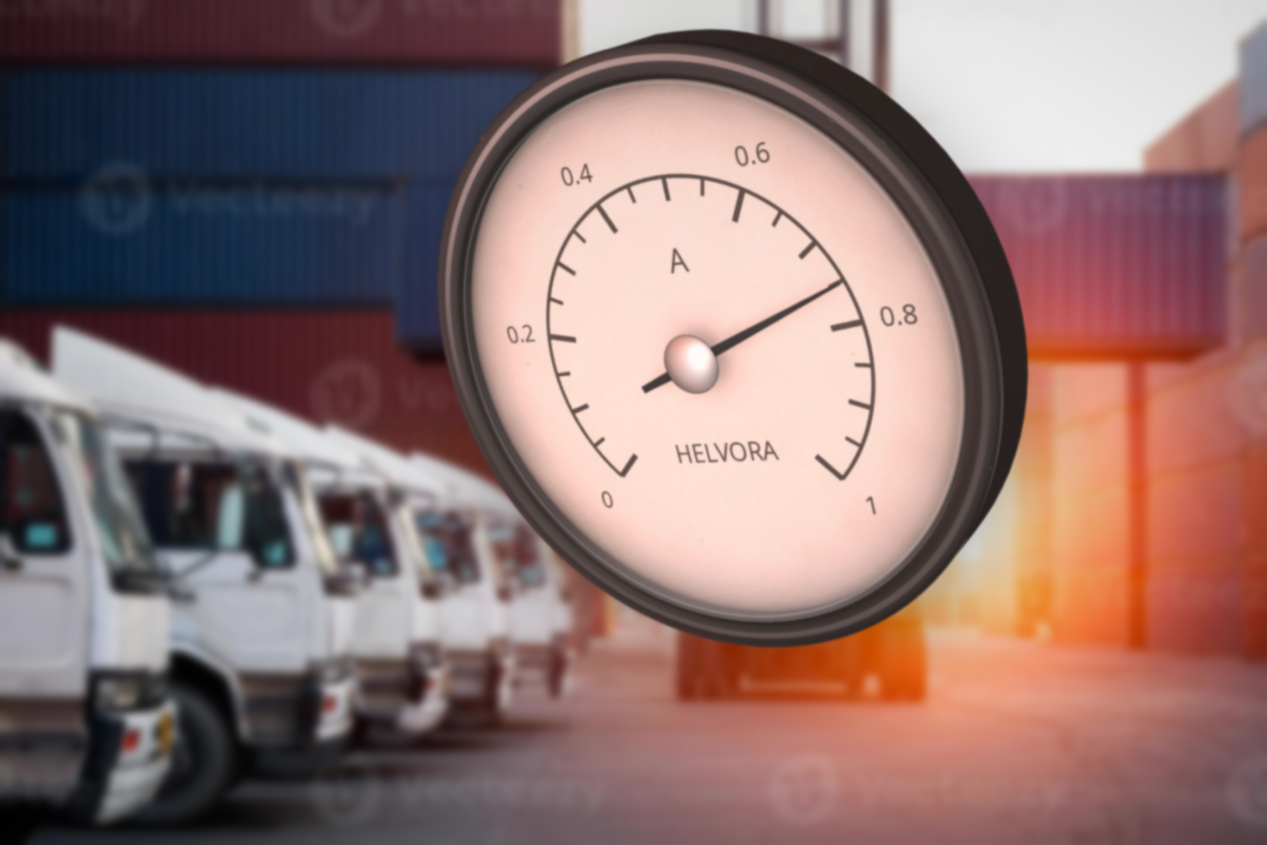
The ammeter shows {"value": 0.75, "unit": "A"}
